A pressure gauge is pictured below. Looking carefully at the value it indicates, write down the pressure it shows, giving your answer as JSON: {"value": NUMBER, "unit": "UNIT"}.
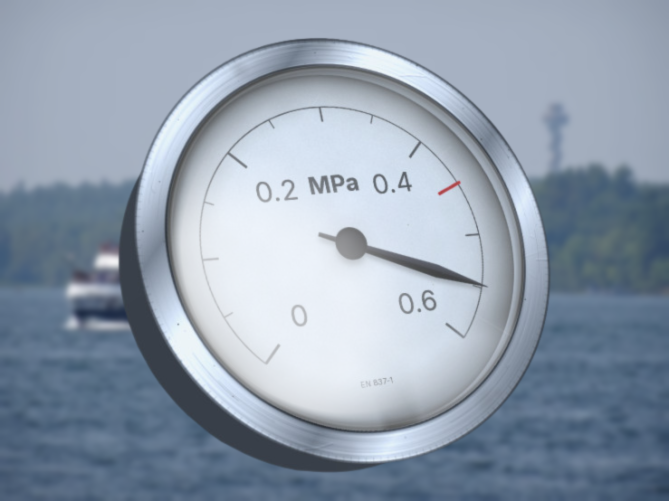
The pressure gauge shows {"value": 0.55, "unit": "MPa"}
